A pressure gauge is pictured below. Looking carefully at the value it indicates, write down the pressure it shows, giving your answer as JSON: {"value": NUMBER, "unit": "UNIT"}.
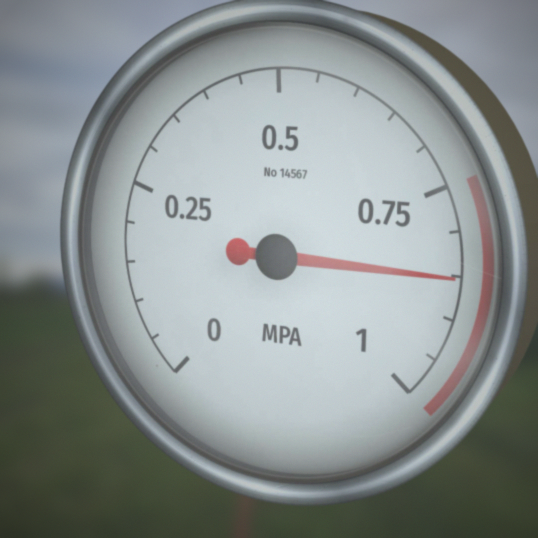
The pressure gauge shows {"value": 0.85, "unit": "MPa"}
